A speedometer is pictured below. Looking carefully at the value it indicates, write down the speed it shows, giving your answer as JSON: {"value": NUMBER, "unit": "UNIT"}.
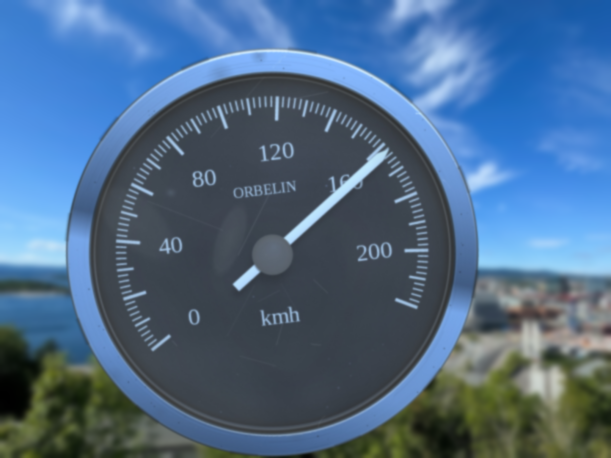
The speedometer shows {"value": 162, "unit": "km/h"}
